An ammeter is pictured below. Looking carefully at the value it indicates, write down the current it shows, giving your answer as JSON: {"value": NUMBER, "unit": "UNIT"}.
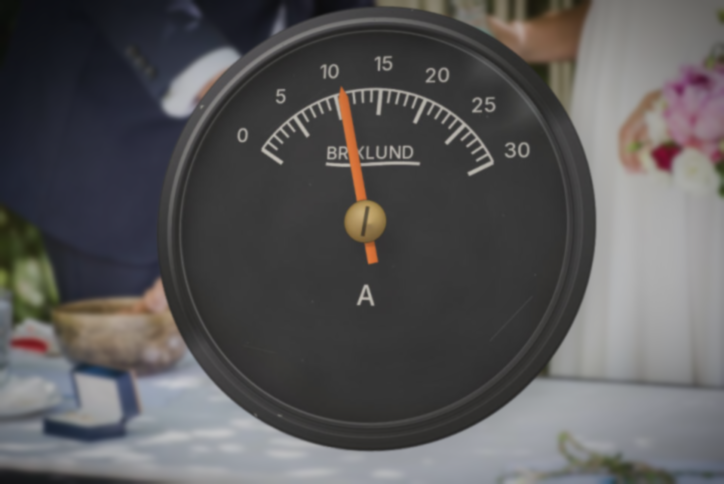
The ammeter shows {"value": 11, "unit": "A"}
